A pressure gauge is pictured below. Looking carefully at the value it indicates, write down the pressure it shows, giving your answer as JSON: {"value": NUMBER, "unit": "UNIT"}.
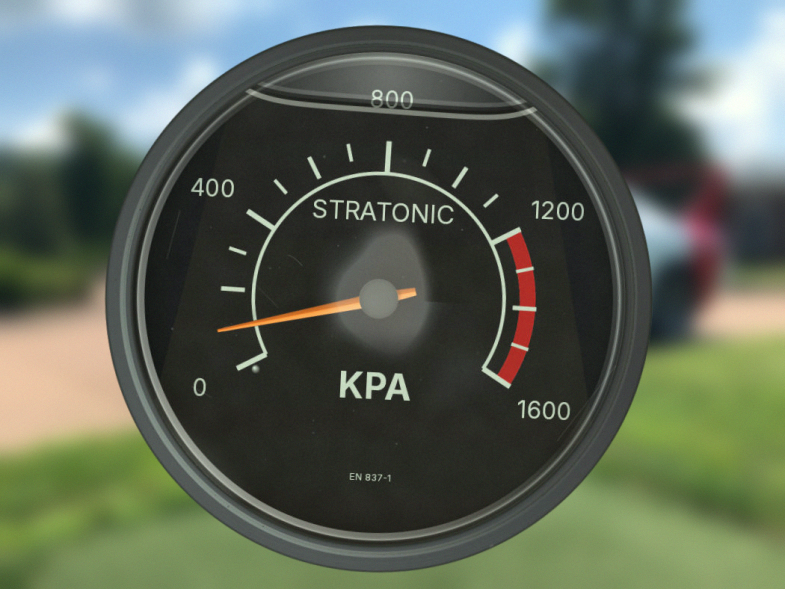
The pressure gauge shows {"value": 100, "unit": "kPa"}
